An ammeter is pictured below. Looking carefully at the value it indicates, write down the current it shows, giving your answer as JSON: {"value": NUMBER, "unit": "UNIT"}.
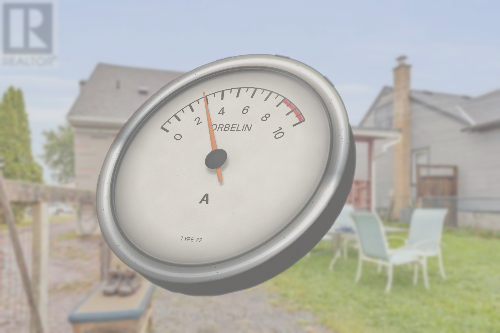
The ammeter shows {"value": 3, "unit": "A"}
